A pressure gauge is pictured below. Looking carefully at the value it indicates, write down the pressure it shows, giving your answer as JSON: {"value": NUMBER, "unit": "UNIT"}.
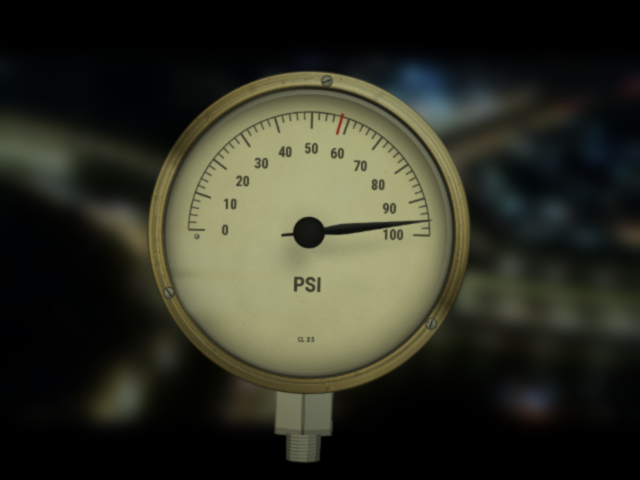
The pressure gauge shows {"value": 96, "unit": "psi"}
